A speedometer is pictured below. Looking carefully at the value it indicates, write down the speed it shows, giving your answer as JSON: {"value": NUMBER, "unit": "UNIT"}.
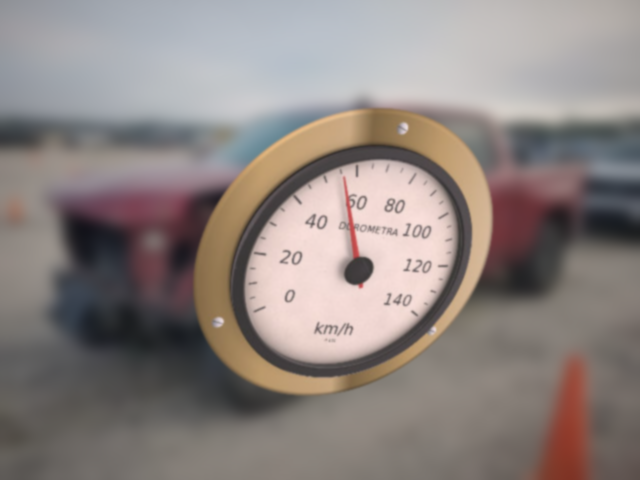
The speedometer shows {"value": 55, "unit": "km/h"}
